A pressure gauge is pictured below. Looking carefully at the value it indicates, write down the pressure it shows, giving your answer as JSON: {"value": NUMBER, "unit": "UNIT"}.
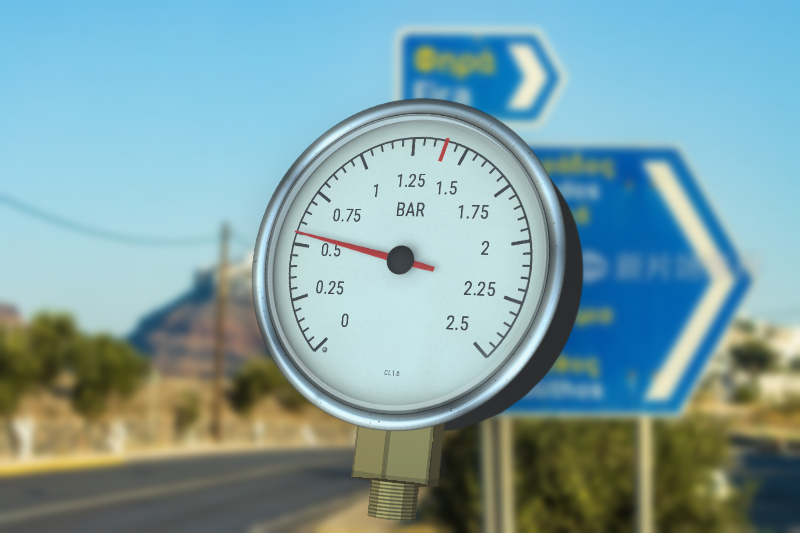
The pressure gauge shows {"value": 0.55, "unit": "bar"}
